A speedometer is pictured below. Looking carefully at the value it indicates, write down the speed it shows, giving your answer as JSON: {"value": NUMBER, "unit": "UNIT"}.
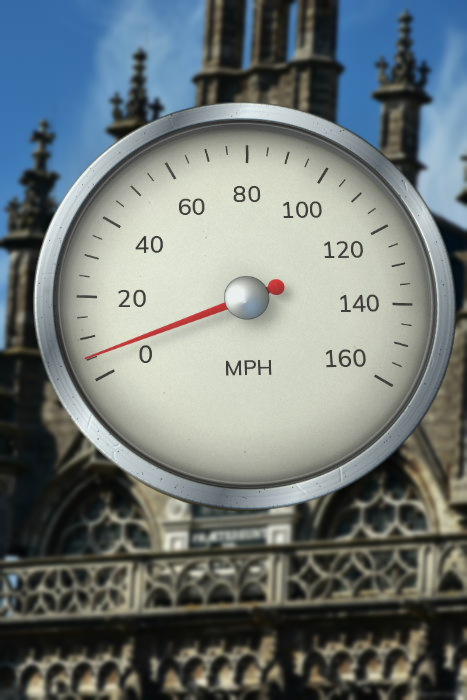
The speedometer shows {"value": 5, "unit": "mph"}
